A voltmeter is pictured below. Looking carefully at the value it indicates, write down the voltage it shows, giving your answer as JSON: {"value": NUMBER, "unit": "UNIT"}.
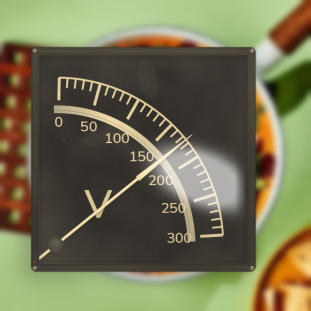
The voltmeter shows {"value": 175, "unit": "V"}
